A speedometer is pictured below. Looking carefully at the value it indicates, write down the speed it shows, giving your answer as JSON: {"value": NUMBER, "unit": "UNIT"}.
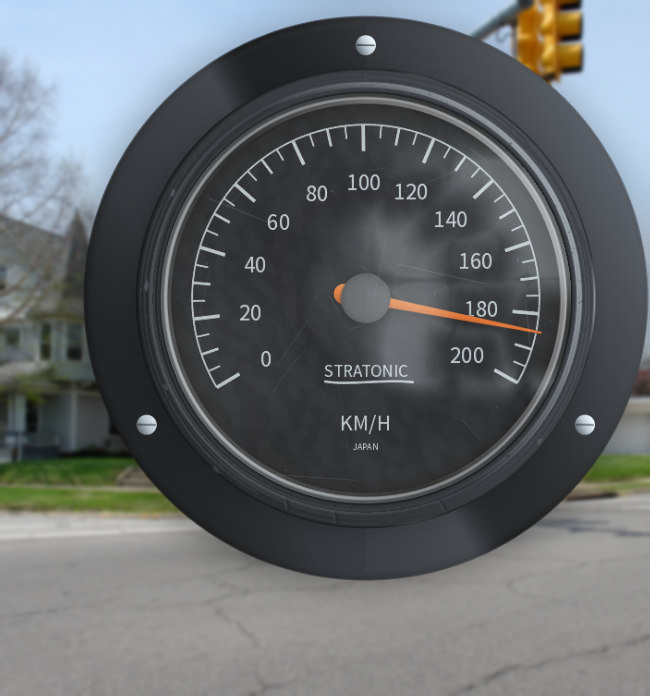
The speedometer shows {"value": 185, "unit": "km/h"}
